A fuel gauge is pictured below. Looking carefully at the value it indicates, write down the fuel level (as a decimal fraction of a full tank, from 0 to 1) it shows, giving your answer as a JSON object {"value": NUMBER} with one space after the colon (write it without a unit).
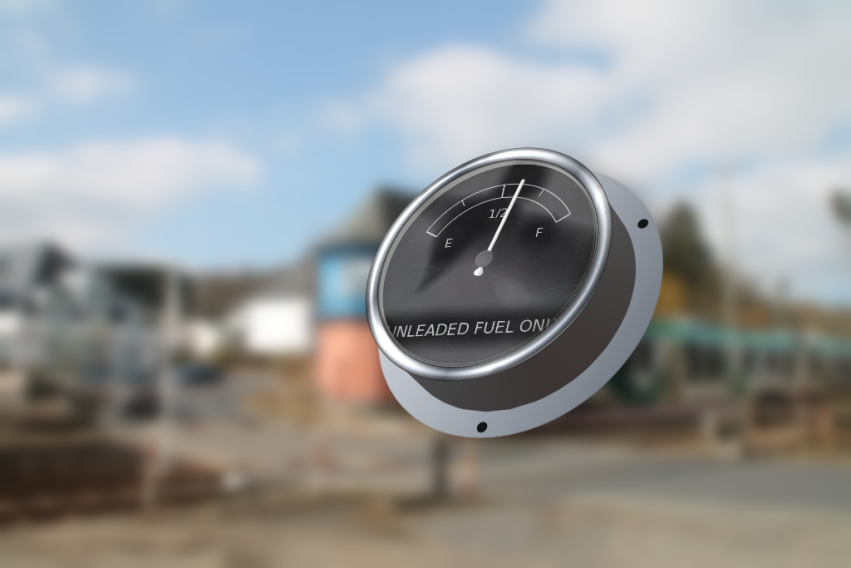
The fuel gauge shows {"value": 0.625}
